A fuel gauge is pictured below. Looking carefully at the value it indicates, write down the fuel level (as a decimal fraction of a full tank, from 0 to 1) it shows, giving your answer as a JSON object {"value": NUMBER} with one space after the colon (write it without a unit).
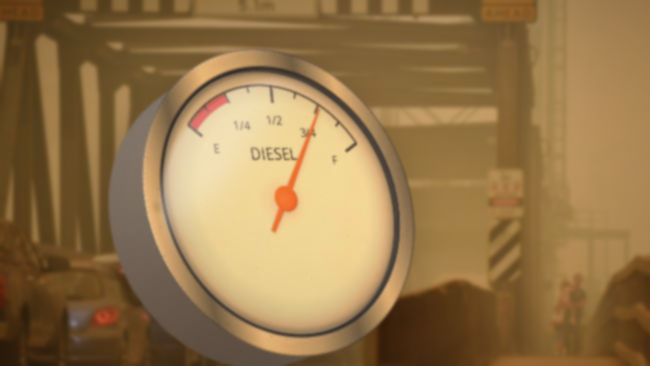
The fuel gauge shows {"value": 0.75}
